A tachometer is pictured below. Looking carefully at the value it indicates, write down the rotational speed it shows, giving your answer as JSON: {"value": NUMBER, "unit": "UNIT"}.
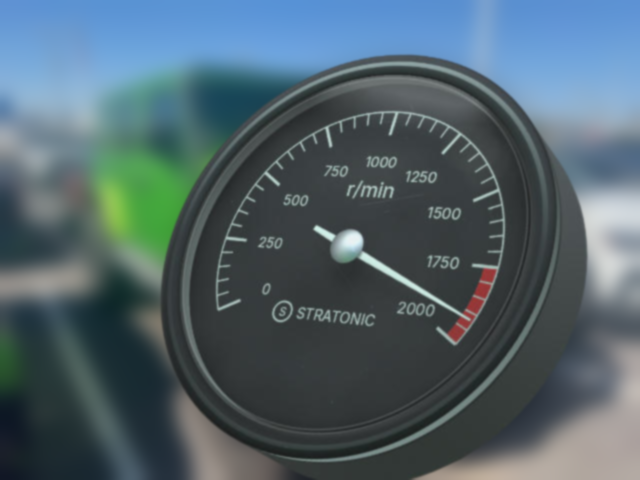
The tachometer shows {"value": 1925, "unit": "rpm"}
